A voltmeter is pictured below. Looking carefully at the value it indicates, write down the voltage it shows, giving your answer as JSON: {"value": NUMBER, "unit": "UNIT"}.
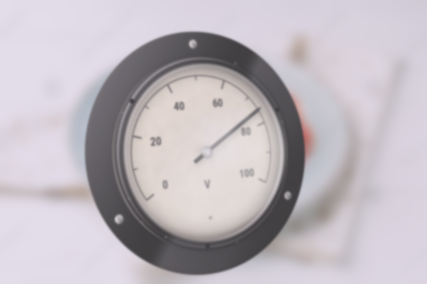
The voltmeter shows {"value": 75, "unit": "V"}
